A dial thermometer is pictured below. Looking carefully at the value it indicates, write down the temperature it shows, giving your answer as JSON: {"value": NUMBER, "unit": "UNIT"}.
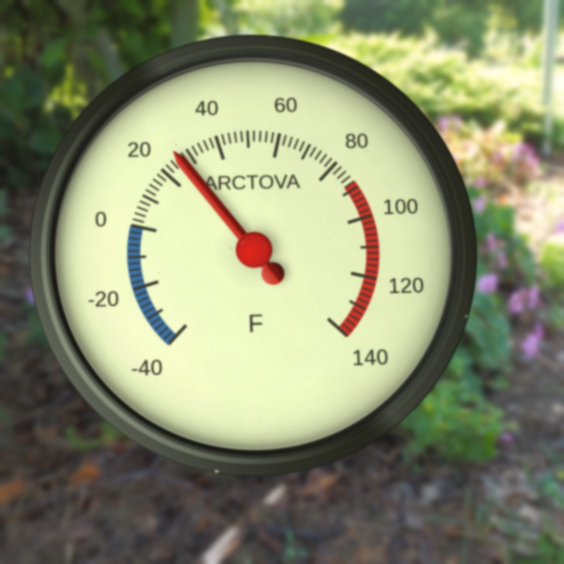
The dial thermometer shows {"value": 26, "unit": "°F"}
